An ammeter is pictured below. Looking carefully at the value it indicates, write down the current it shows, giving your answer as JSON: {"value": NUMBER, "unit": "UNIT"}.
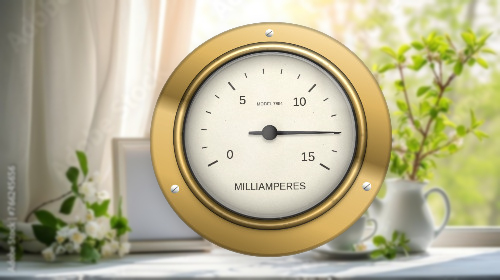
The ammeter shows {"value": 13, "unit": "mA"}
